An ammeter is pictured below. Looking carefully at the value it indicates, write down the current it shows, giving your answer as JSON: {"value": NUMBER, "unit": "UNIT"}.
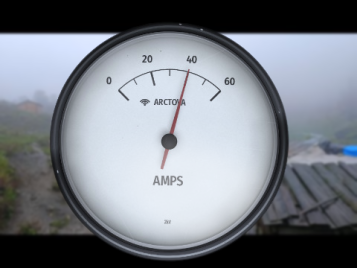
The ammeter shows {"value": 40, "unit": "A"}
